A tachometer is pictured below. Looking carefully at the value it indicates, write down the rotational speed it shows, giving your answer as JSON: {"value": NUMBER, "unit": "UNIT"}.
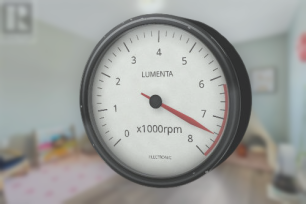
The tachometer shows {"value": 7400, "unit": "rpm"}
